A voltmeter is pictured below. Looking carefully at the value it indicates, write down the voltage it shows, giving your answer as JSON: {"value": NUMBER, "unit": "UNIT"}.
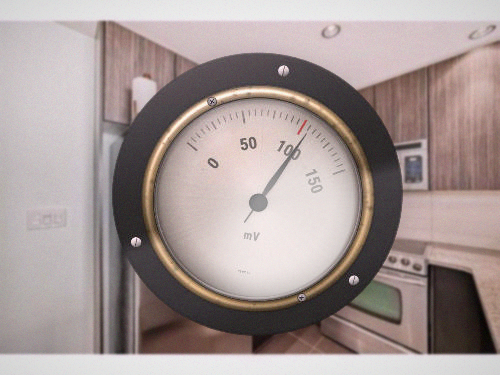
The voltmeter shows {"value": 105, "unit": "mV"}
